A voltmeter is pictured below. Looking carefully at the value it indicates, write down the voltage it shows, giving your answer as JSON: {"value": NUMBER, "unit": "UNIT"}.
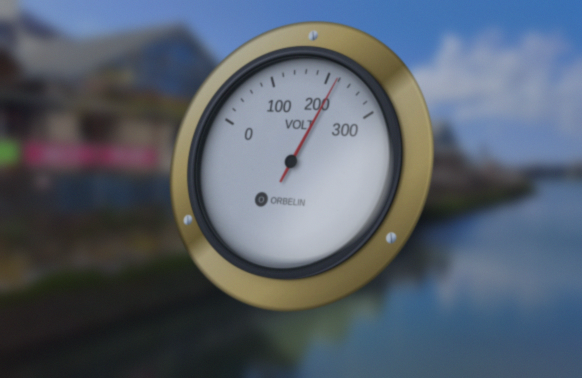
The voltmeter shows {"value": 220, "unit": "V"}
